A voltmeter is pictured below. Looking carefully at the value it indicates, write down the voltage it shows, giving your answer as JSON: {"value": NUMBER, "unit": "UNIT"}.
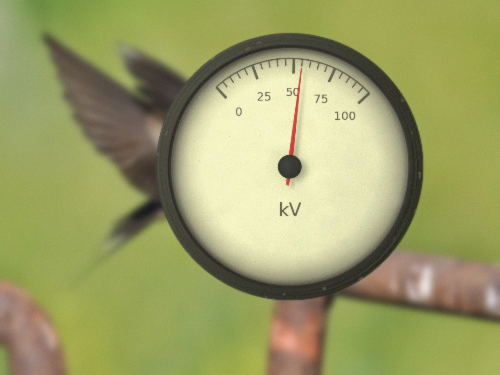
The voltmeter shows {"value": 55, "unit": "kV"}
